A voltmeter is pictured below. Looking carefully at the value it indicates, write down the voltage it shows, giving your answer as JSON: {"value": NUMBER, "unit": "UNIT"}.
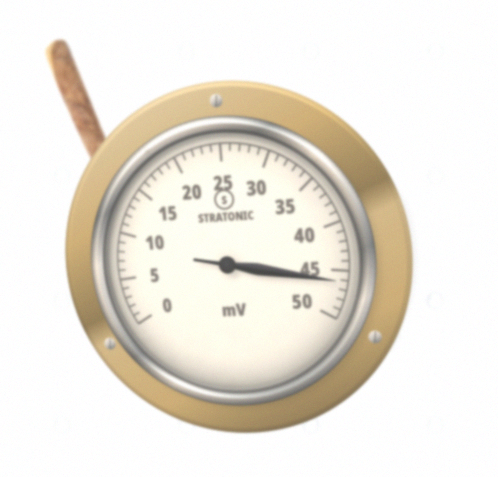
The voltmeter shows {"value": 46, "unit": "mV"}
